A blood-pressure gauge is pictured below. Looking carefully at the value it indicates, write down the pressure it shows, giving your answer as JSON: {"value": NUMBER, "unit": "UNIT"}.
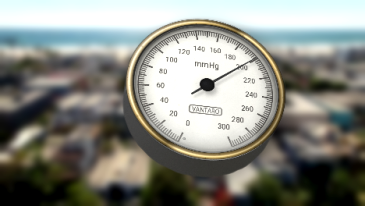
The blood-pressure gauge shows {"value": 200, "unit": "mmHg"}
